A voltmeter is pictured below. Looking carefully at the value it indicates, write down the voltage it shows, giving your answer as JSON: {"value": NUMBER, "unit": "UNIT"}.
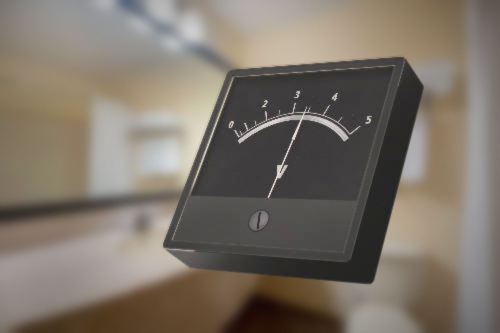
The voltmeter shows {"value": 3.5, "unit": "V"}
